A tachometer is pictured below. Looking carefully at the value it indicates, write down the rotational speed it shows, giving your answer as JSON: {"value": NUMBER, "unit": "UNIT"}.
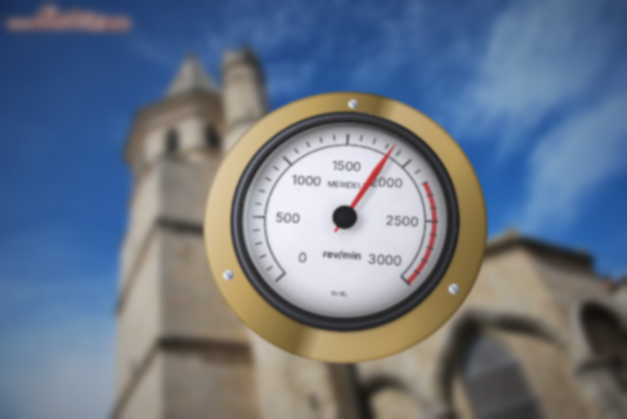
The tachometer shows {"value": 1850, "unit": "rpm"}
